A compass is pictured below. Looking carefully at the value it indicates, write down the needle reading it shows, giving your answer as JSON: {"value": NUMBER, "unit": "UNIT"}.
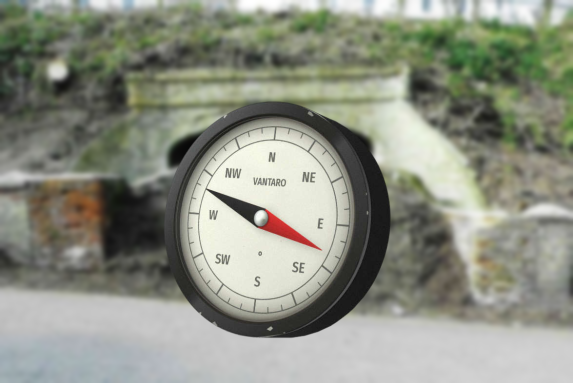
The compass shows {"value": 110, "unit": "°"}
